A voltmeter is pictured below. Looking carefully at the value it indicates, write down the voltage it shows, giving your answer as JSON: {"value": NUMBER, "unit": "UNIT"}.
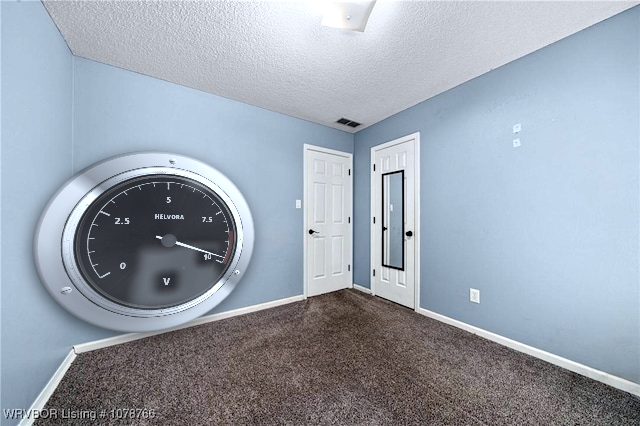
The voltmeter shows {"value": 9.75, "unit": "V"}
